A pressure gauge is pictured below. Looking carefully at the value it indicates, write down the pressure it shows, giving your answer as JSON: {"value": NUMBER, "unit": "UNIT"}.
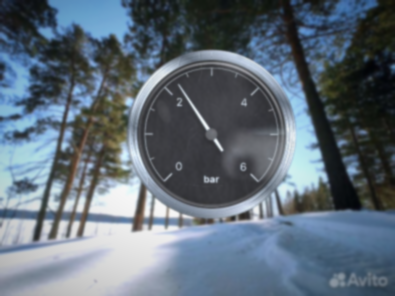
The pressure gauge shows {"value": 2.25, "unit": "bar"}
